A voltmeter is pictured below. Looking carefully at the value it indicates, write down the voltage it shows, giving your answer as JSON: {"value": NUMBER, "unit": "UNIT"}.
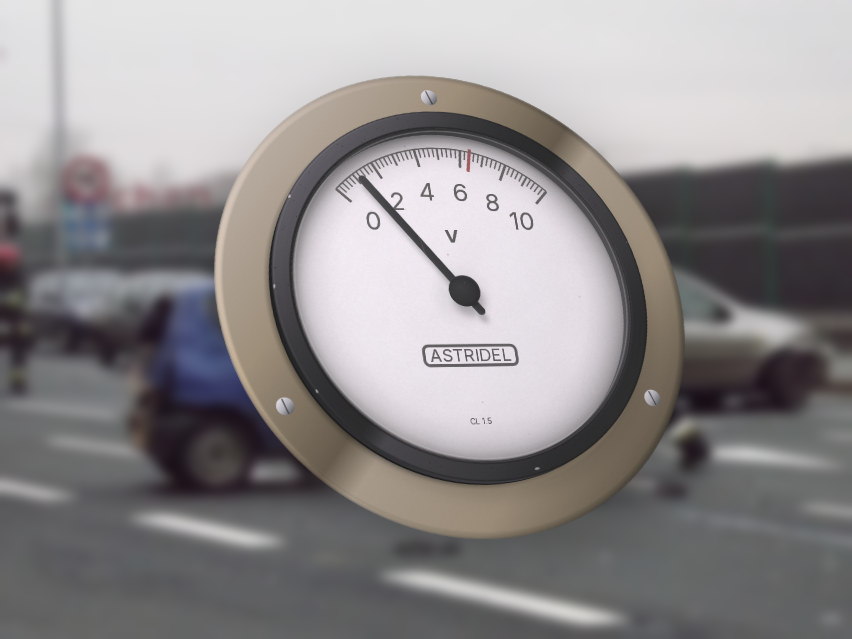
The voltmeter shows {"value": 1, "unit": "V"}
